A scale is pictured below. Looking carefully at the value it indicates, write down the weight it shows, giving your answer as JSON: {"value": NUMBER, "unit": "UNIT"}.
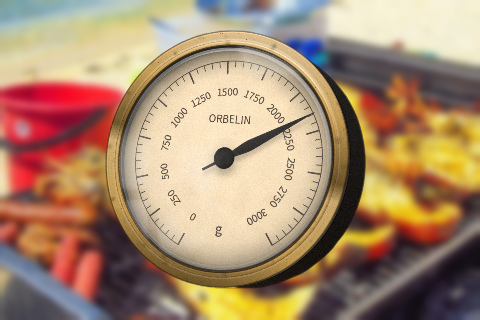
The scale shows {"value": 2150, "unit": "g"}
